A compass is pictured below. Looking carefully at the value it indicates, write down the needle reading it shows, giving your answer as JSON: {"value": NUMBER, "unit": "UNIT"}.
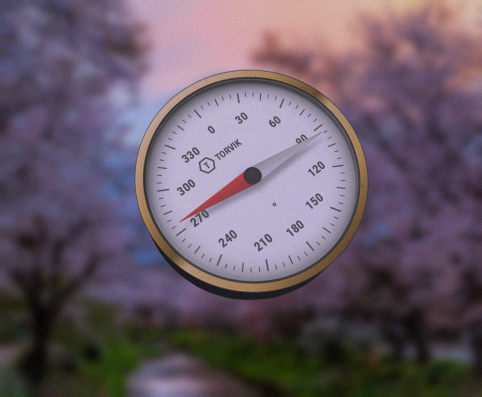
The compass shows {"value": 275, "unit": "°"}
